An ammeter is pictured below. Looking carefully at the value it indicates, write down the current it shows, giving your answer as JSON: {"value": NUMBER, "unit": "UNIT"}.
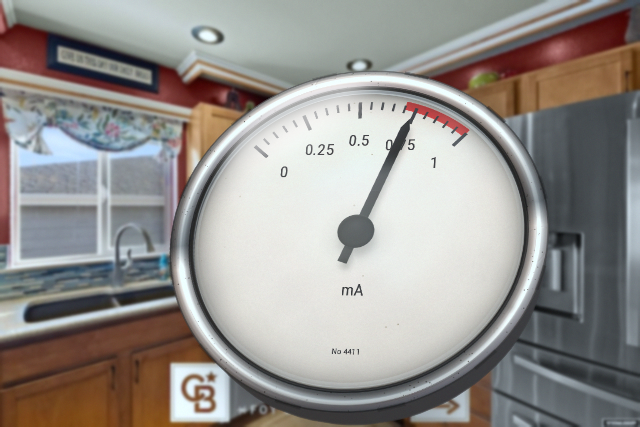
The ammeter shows {"value": 0.75, "unit": "mA"}
